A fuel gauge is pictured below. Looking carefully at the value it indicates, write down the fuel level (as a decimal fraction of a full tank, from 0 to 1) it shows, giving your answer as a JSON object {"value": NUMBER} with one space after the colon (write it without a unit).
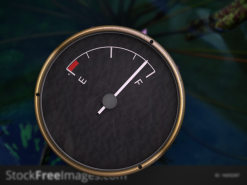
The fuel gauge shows {"value": 0.875}
